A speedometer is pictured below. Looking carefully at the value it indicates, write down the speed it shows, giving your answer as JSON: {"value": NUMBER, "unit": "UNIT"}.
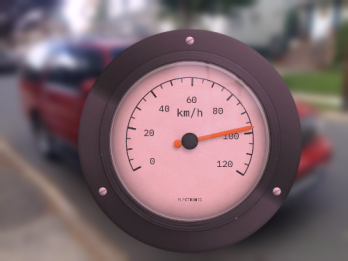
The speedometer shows {"value": 97.5, "unit": "km/h"}
